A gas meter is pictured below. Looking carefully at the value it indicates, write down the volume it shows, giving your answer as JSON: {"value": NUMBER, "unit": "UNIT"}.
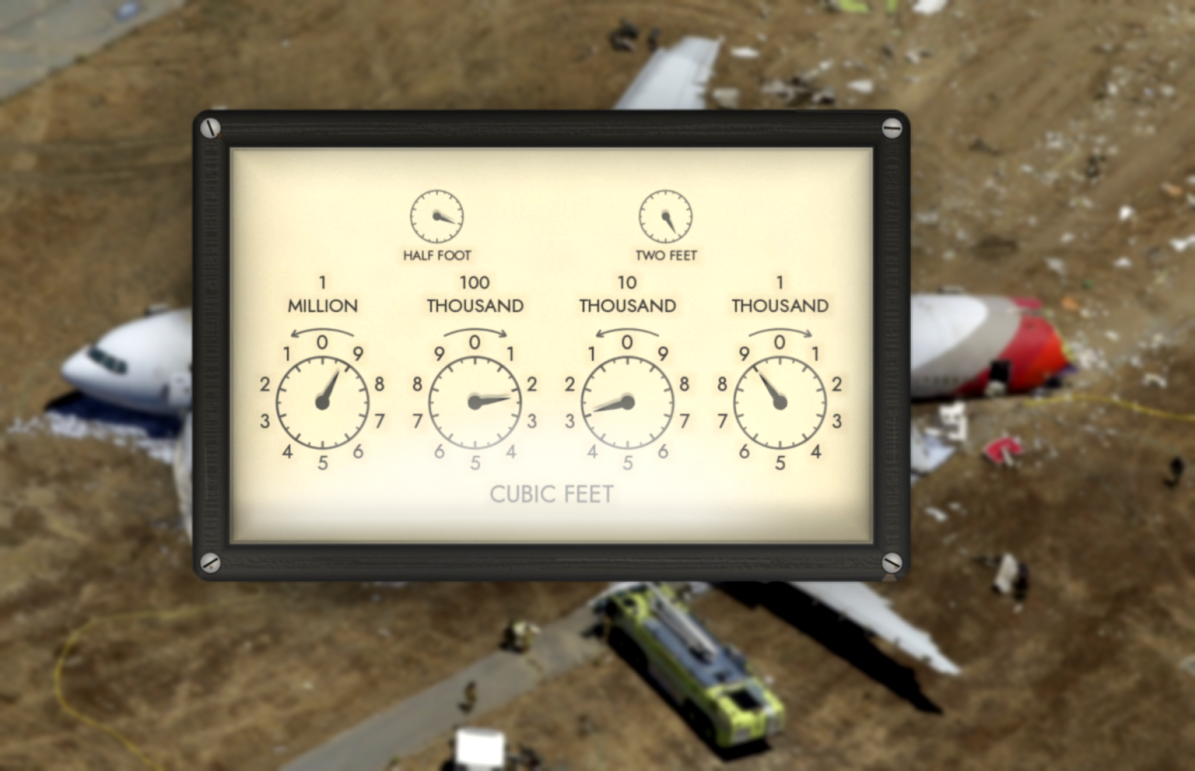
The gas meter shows {"value": 922900, "unit": "ft³"}
